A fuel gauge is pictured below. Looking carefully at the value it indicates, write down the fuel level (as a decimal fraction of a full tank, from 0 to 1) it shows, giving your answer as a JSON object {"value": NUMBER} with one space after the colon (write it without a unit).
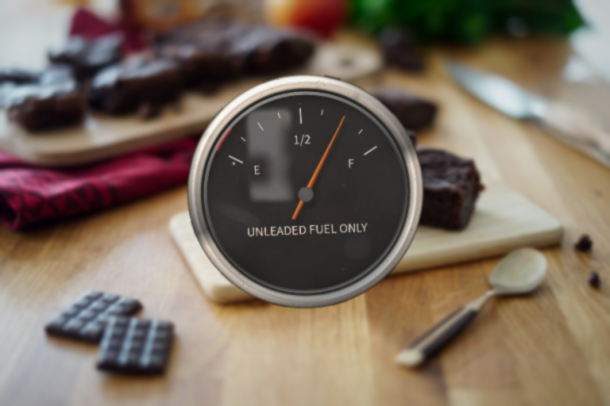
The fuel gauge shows {"value": 0.75}
